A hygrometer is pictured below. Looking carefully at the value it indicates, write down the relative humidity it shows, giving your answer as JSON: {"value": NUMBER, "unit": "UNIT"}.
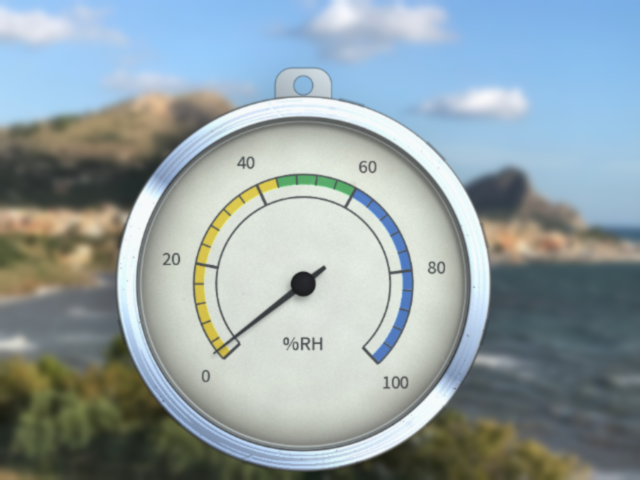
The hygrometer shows {"value": 2, "unit": "%"}
